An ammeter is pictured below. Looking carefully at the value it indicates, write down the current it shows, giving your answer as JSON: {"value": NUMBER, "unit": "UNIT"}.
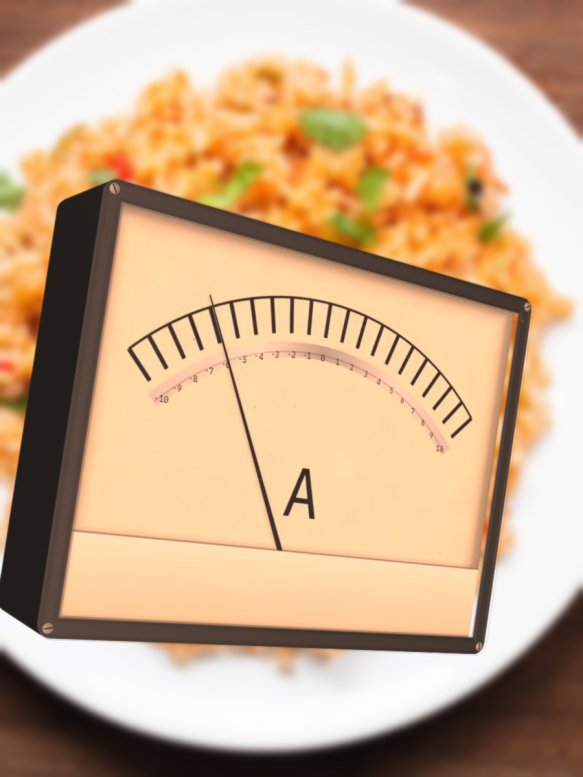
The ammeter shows {"value": -6, "unit": "A"}
